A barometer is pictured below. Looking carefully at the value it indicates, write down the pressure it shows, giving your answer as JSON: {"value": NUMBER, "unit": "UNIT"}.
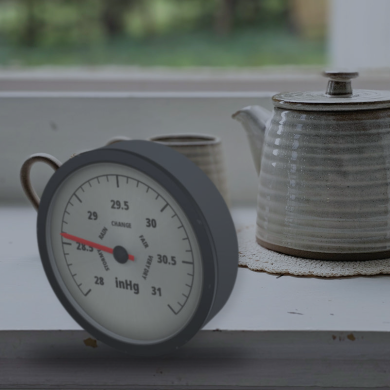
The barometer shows {"value": 28.6, "unit": "inHg"}
